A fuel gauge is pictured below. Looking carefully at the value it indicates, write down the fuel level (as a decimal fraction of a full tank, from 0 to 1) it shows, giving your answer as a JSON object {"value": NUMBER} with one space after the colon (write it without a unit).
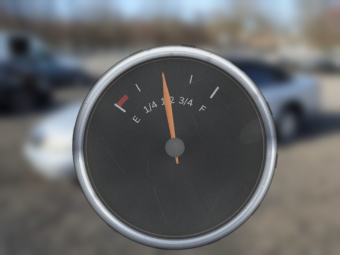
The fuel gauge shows {"value": 0.5}
